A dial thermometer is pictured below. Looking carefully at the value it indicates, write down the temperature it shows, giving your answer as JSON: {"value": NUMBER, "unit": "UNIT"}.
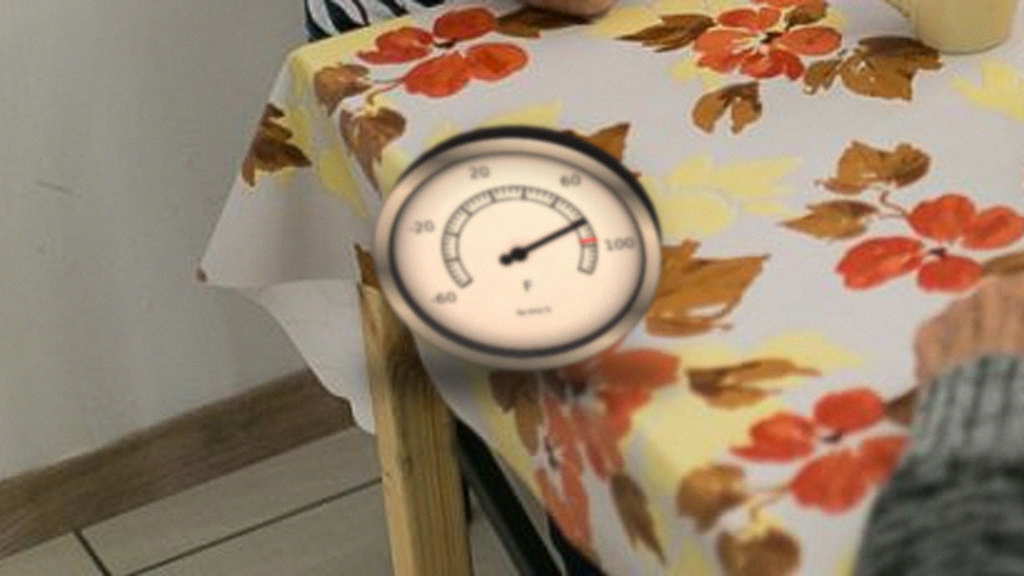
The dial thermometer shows {"value": 80, "unit": "°F"}
